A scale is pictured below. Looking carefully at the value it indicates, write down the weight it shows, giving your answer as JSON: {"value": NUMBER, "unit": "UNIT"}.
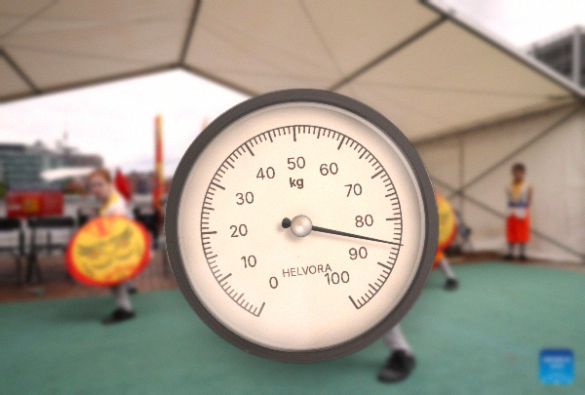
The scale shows {"value": 85, "unit": "kg"}
